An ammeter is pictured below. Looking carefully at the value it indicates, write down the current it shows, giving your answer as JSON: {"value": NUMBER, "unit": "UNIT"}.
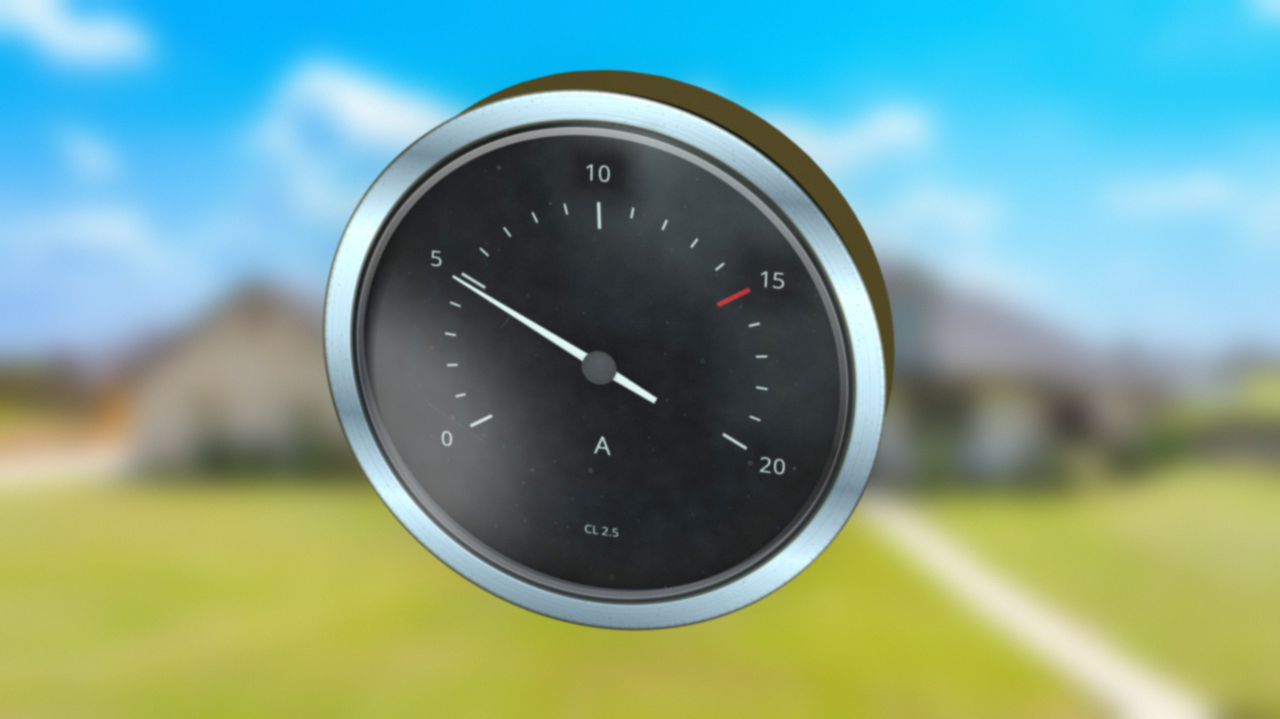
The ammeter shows {"value": 5, "unit": "A"}
